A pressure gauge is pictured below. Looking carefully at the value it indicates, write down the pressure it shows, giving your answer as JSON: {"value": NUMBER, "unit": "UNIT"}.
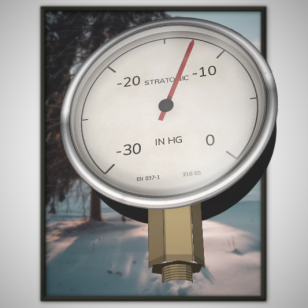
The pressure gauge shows {"value": -12.5, "unit": "inHg"}
